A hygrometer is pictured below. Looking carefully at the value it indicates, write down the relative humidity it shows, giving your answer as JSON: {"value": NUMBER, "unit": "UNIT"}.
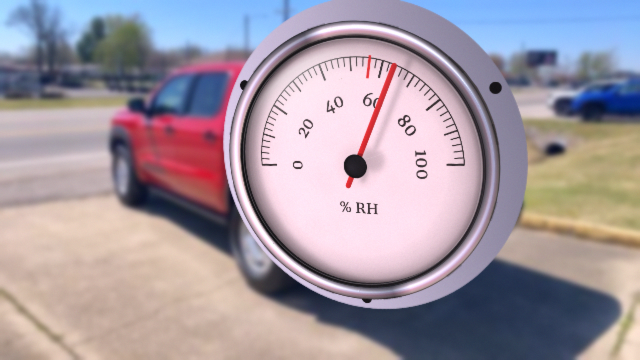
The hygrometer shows {"value": 64, "unit": "%"}
